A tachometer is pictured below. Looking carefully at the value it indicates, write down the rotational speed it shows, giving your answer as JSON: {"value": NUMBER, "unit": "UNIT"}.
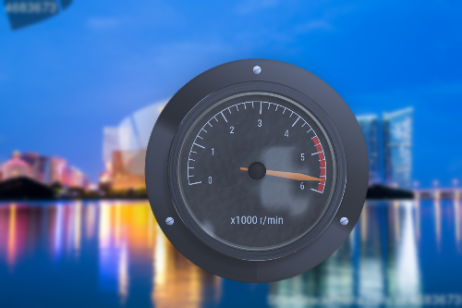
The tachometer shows {"value": 5700, "unit": "rpm"}
